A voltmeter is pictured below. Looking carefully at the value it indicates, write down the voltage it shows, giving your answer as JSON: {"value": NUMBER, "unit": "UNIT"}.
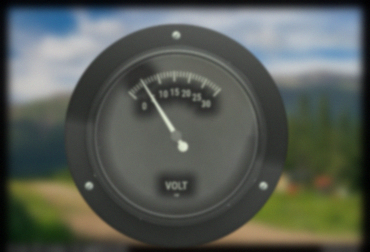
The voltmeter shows {"value": 5, "unit": "V"}
